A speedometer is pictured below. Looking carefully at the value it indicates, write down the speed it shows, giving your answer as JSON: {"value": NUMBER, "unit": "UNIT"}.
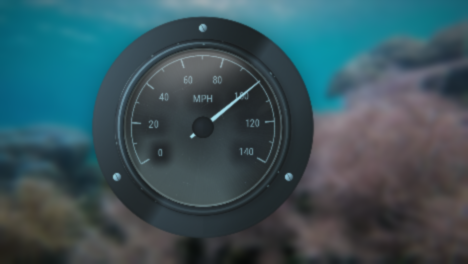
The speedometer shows {"value": 100, "unit": "mph"}
